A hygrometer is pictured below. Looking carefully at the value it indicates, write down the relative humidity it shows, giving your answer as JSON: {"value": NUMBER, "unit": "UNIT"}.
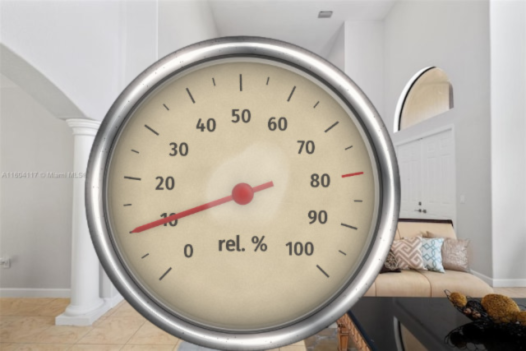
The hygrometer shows {"value": 10, "unit": "%"}
